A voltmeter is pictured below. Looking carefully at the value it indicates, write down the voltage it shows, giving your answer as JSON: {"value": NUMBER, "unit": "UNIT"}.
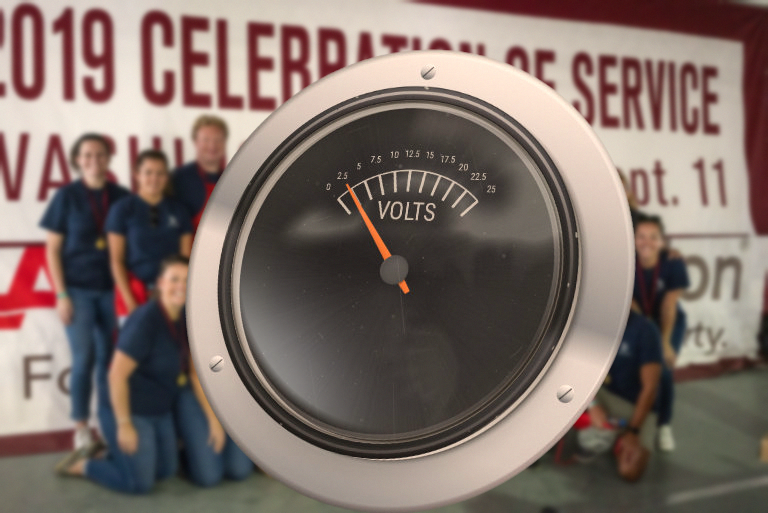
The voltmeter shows {"value": 2.5, "unit": "V"}
